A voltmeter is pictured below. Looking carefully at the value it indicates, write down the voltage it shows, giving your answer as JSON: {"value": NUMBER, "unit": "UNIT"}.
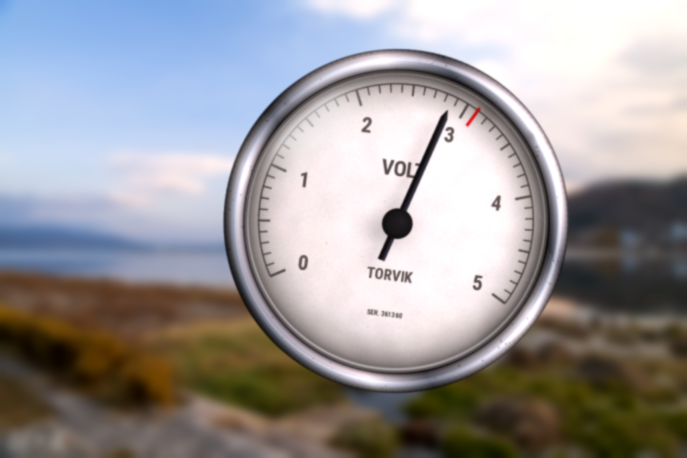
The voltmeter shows {"value": 2.85, "unit": "V"}
